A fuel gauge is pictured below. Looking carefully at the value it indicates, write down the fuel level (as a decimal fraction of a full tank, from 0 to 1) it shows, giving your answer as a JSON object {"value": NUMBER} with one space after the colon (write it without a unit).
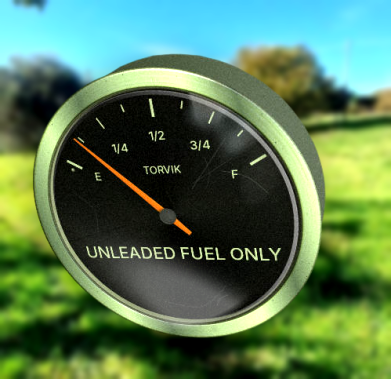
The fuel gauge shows {"value": 0.125}
